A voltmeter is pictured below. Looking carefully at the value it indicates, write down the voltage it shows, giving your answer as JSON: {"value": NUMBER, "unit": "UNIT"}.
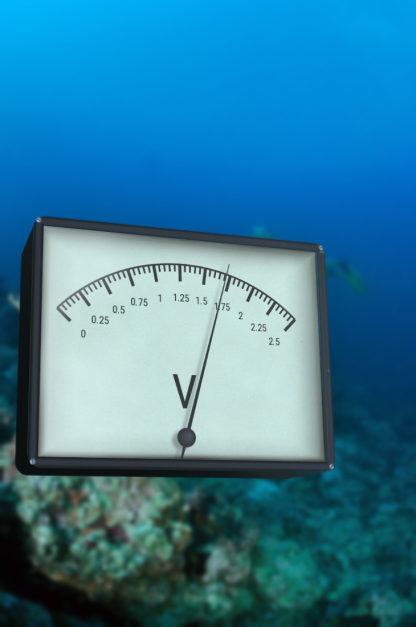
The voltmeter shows {"value": 1.7, "unit": "V"}
